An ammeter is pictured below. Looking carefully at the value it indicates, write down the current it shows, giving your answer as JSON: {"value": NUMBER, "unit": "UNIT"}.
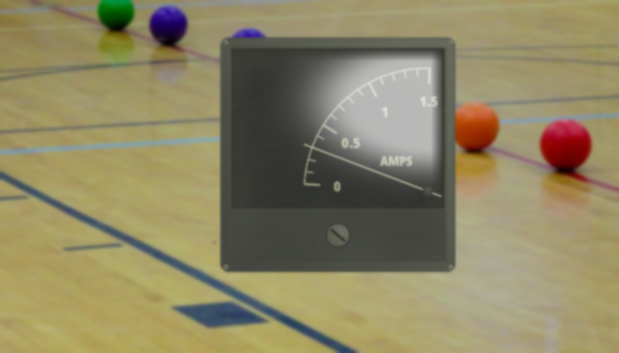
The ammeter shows {"value": 0.3, "unit": "A"}
